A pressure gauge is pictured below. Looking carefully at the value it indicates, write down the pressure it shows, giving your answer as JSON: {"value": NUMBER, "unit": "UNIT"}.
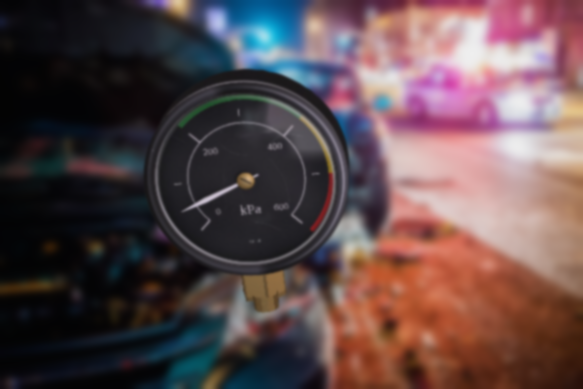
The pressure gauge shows {"value": 50, "unit": "kPa"}
